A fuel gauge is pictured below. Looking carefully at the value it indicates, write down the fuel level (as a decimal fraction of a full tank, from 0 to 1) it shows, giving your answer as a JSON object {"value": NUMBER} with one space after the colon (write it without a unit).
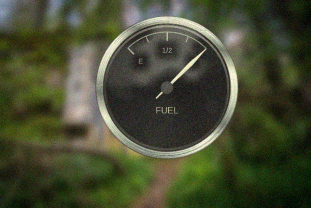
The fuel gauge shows {"value": 1}
